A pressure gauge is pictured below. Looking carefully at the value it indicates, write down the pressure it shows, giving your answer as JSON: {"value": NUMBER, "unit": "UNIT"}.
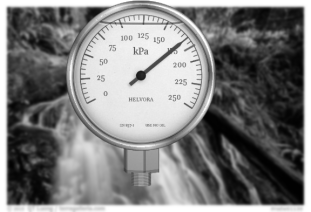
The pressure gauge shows {"value": 175, "unit": "kPa"}
